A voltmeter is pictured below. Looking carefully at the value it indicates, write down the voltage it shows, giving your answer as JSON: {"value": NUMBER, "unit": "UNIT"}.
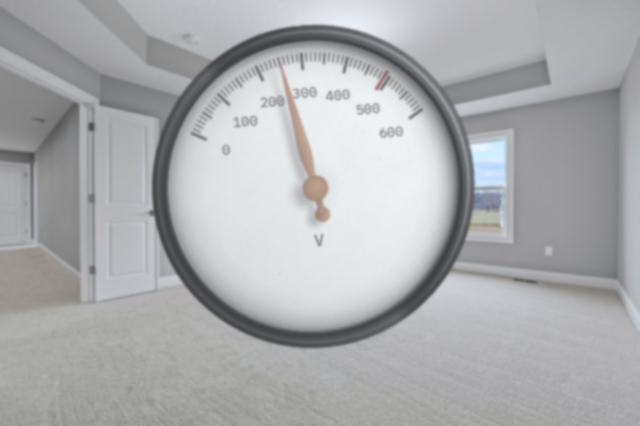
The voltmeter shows {"value": 250, "unit": "V"}
